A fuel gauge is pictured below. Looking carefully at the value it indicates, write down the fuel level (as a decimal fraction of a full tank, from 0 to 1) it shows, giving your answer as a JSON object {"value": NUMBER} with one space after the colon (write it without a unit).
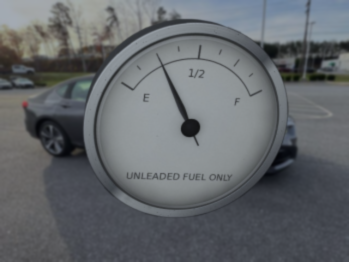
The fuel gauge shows {"value": 0.25}
